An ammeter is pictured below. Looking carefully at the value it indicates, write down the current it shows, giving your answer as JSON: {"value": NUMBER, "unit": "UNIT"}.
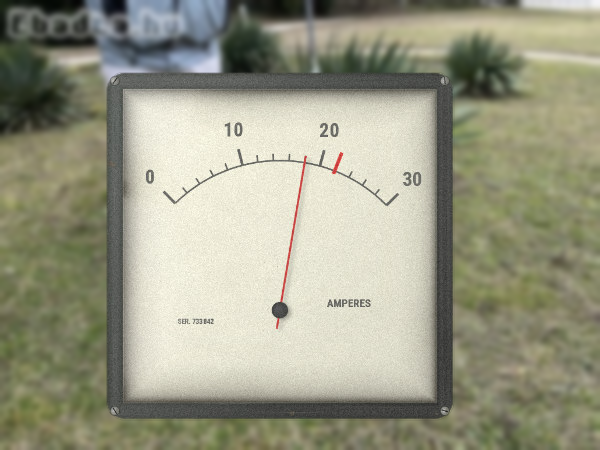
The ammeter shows {"value": 18, "unit": "A"}
